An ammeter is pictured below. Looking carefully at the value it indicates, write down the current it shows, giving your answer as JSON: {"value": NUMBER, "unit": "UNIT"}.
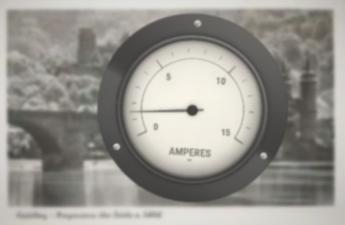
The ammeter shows {"value": 1.5, "unit": "A"}
